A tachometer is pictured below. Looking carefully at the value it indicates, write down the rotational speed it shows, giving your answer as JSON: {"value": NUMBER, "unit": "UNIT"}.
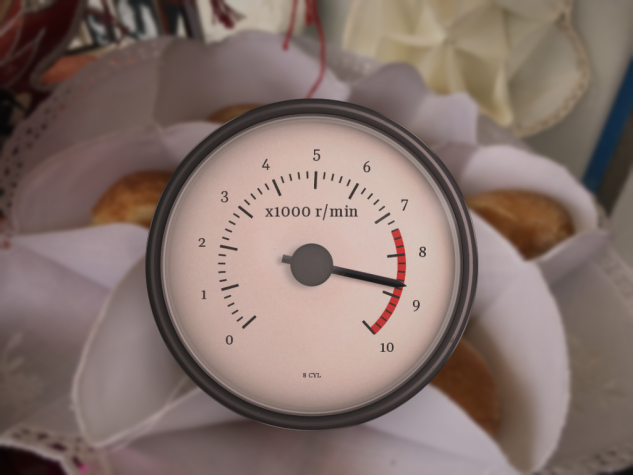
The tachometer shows {"value": 8700, "unit": "rpm"}
